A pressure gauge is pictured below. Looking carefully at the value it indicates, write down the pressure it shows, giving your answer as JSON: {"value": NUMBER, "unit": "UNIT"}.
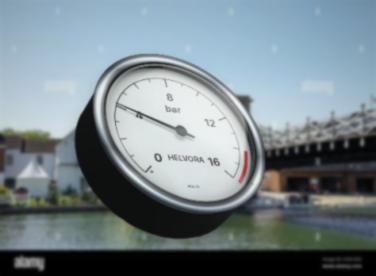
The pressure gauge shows {"value": 4, "unit": "bar"}
